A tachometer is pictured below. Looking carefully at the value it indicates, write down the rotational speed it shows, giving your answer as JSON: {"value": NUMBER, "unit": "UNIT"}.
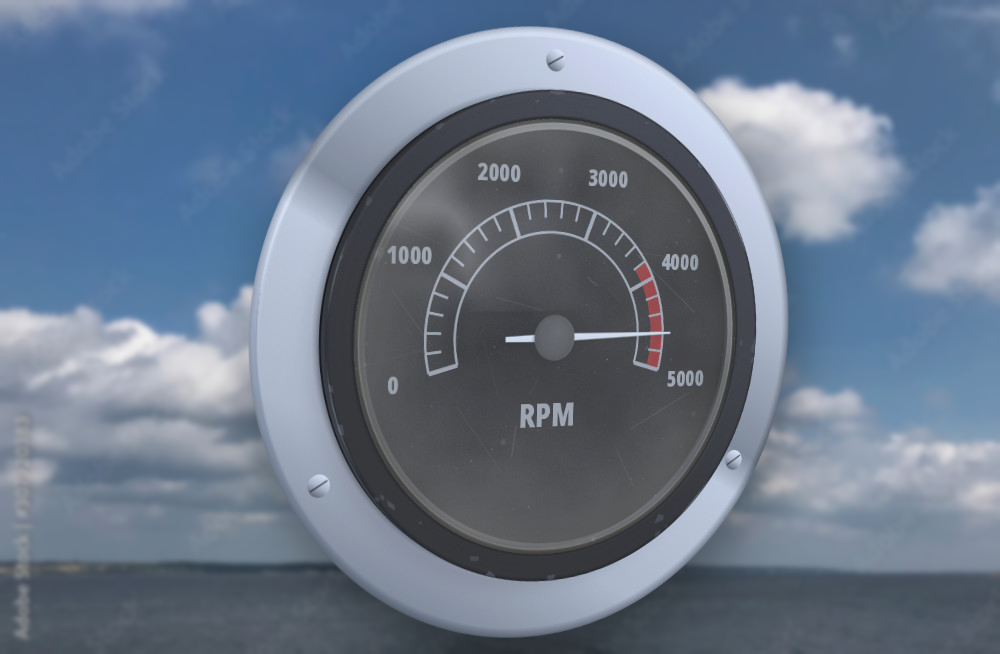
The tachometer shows {"value": 4600, "unit": "rpm"}
